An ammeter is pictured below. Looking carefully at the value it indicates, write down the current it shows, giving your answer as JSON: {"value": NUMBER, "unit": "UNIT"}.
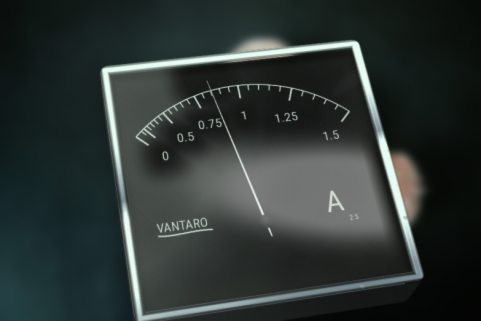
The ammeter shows {"value": 0.85, "unit": "A"}
